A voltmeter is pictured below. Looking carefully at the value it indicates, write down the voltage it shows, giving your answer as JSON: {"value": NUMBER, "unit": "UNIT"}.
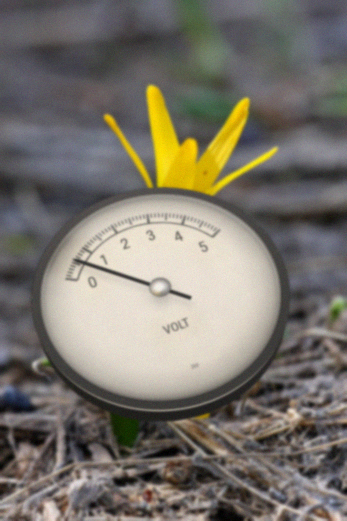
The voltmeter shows {"value": 0.5, "unit": "V"}
